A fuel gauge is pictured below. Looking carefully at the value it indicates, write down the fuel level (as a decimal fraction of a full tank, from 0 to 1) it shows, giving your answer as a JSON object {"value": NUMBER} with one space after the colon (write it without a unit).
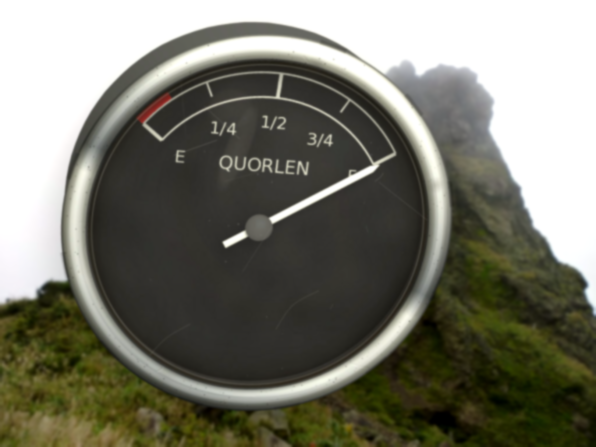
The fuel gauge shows {"value": 1}
